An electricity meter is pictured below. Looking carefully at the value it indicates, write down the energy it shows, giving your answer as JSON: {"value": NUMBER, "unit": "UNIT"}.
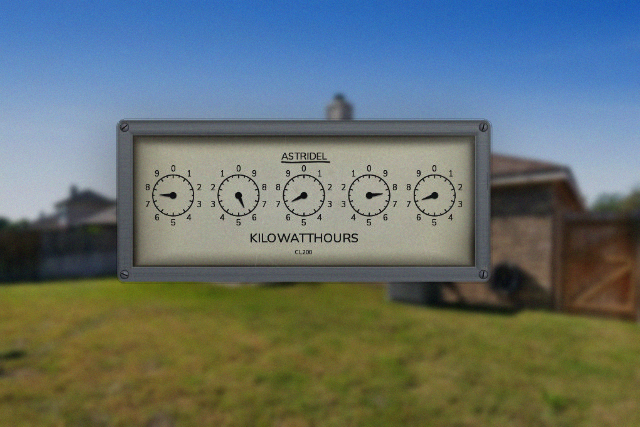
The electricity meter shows {"value": 75677, "unit": "kWh"}
